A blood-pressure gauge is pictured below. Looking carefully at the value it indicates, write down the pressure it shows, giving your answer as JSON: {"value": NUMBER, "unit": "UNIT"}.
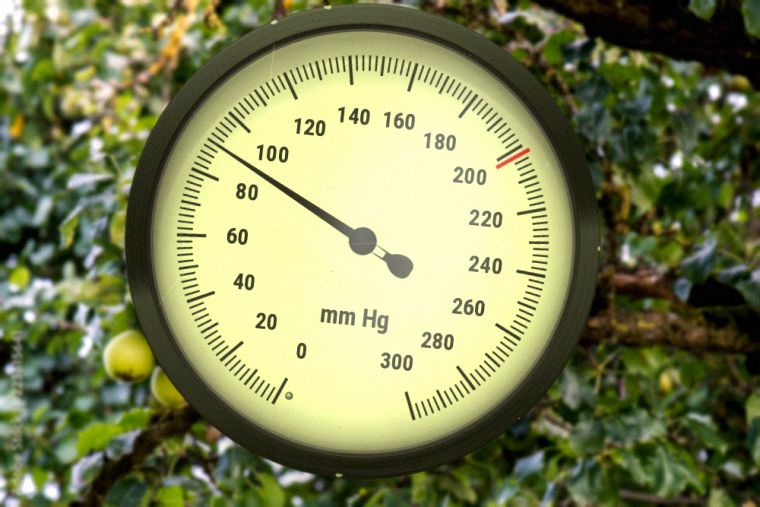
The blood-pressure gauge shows {"value": 90, "unit": "mmHg"}
